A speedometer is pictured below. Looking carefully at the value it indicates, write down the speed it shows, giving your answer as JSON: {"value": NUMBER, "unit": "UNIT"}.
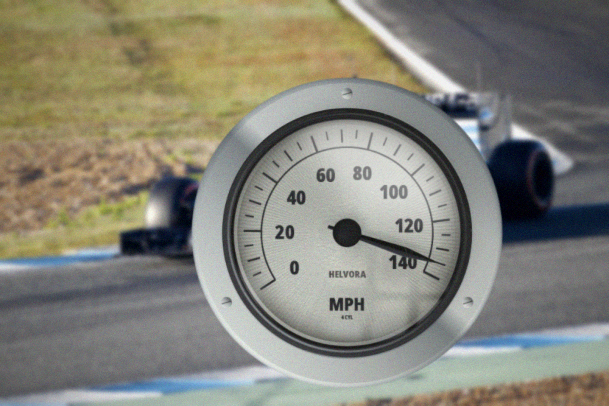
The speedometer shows {"value": 135, "unit": "mph"}
